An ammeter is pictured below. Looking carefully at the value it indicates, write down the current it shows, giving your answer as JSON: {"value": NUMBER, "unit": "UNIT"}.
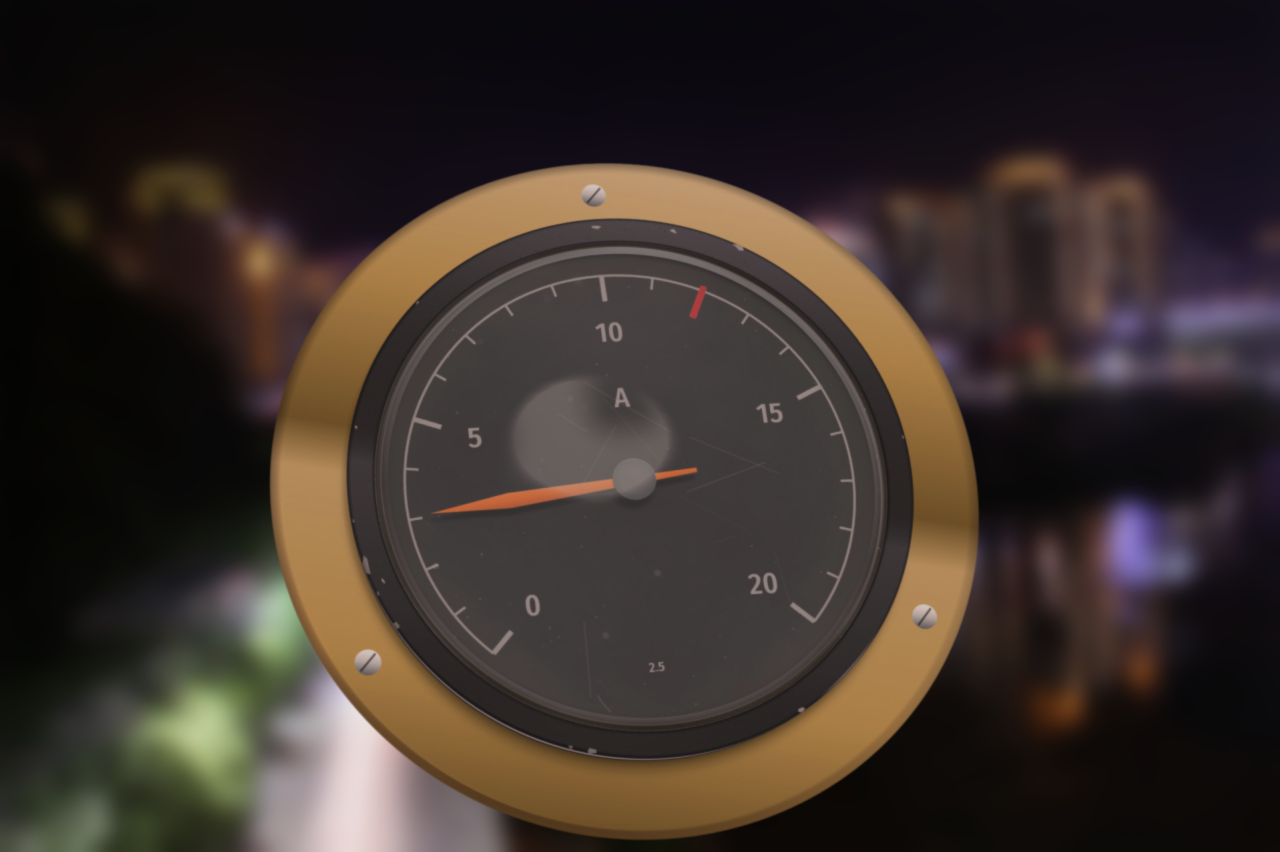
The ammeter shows {"value": 3, "unit": "A"}
